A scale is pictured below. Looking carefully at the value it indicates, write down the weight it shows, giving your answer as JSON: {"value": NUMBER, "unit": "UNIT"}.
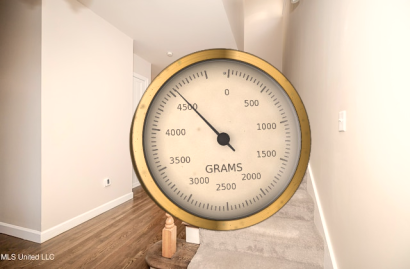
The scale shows {"value": 4550, "unit": "g"}
